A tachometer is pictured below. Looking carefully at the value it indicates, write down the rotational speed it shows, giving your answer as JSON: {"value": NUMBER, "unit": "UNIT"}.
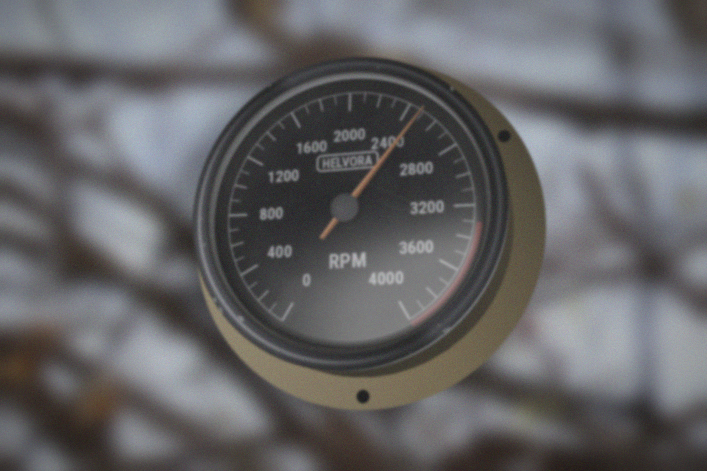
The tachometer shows {"value": 2500, "unit": "rpm"}
